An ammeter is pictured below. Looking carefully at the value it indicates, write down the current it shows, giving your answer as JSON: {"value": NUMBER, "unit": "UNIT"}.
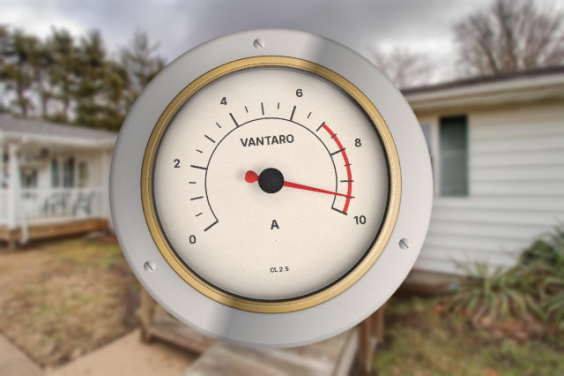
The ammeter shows {"value": 9.5, "unit": "A"}
